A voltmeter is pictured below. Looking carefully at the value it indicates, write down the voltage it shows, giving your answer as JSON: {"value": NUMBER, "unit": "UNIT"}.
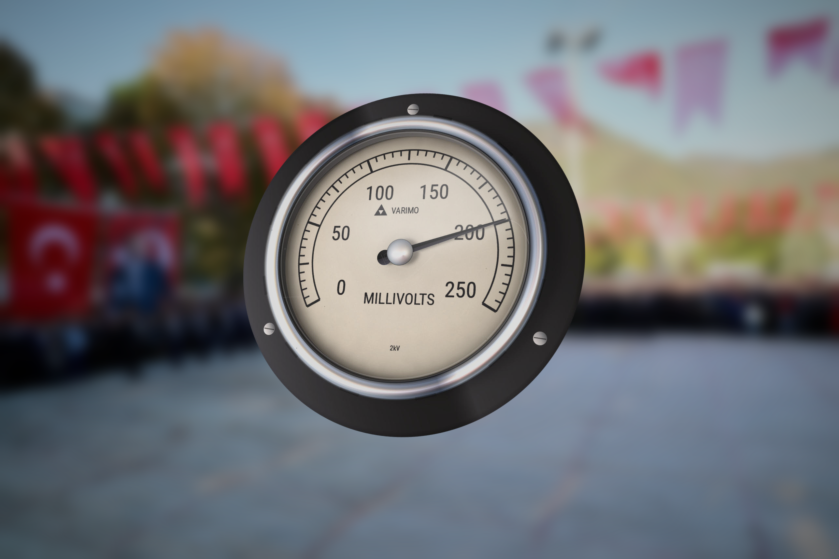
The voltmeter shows {"value": 200, "unit": "mV"}
